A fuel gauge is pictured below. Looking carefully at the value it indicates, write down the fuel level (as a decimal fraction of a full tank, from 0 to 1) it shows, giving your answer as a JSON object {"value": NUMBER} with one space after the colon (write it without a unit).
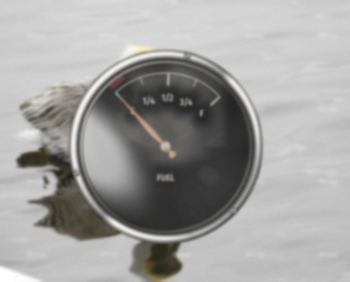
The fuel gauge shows {"value": 0}
